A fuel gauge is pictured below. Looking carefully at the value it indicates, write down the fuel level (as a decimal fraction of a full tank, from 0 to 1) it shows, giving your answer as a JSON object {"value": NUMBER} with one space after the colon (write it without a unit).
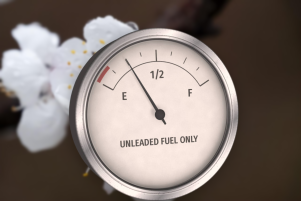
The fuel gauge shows {"value": 0.25}
